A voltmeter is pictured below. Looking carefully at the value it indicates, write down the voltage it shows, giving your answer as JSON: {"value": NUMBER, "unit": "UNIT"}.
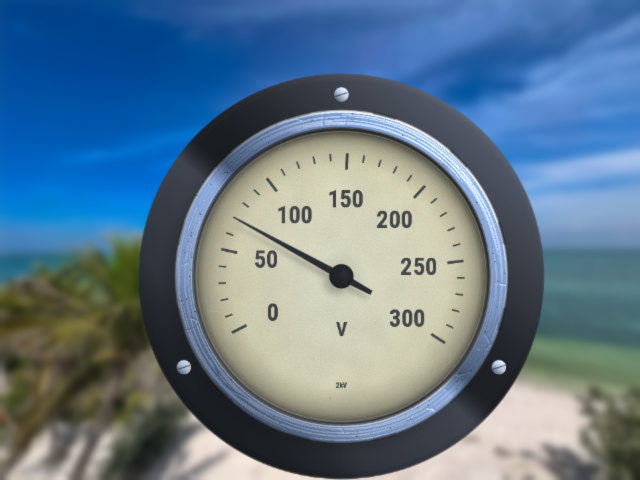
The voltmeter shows {"value": 70, "unit": "V"}
